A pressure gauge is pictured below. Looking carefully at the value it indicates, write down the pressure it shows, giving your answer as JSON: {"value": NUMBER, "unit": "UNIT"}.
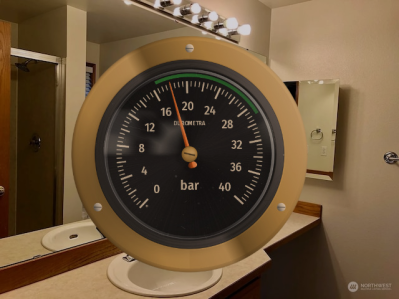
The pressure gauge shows {"value": 18, "unit": "bar"}
